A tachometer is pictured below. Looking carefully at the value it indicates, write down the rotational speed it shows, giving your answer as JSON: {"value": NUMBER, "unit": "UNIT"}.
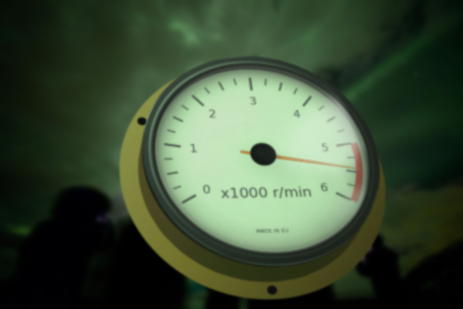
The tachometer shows {"value": 5500, "unit": "rpm"}
